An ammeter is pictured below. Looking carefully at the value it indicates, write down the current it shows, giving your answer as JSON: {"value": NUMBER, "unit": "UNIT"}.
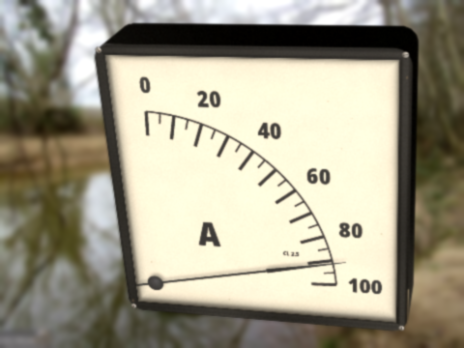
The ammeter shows {"value": 90, "unit": "A"}
